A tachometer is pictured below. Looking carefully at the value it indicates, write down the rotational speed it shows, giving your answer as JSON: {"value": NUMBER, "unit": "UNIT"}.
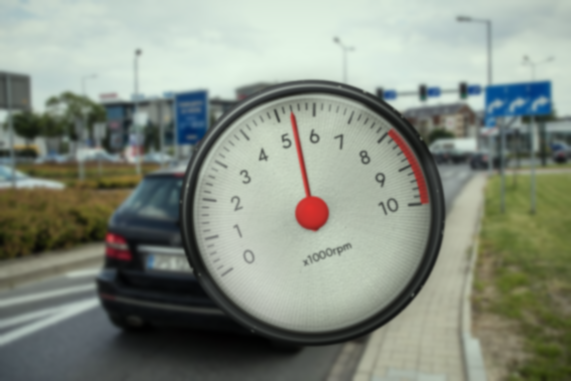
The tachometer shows {"value": 5400, "unit": "rpm"}
